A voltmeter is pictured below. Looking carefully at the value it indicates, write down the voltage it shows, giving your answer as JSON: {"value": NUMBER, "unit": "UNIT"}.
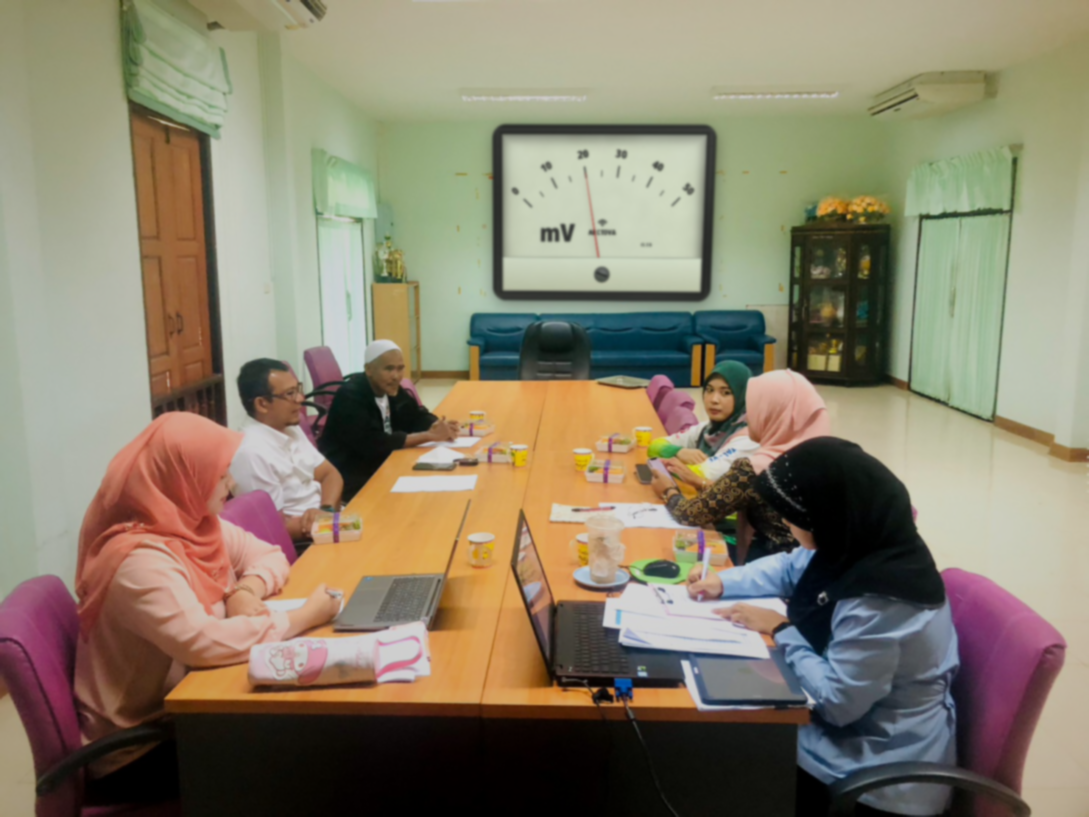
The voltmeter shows {"value": 20, "unit": "mV"}
